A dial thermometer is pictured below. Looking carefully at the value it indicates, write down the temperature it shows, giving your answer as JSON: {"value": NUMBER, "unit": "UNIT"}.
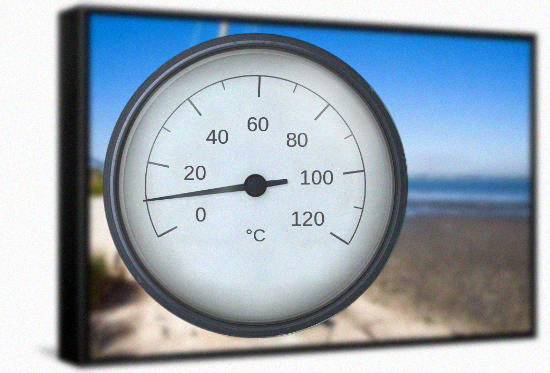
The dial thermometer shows {"value": 10, "unit": "°C"}
